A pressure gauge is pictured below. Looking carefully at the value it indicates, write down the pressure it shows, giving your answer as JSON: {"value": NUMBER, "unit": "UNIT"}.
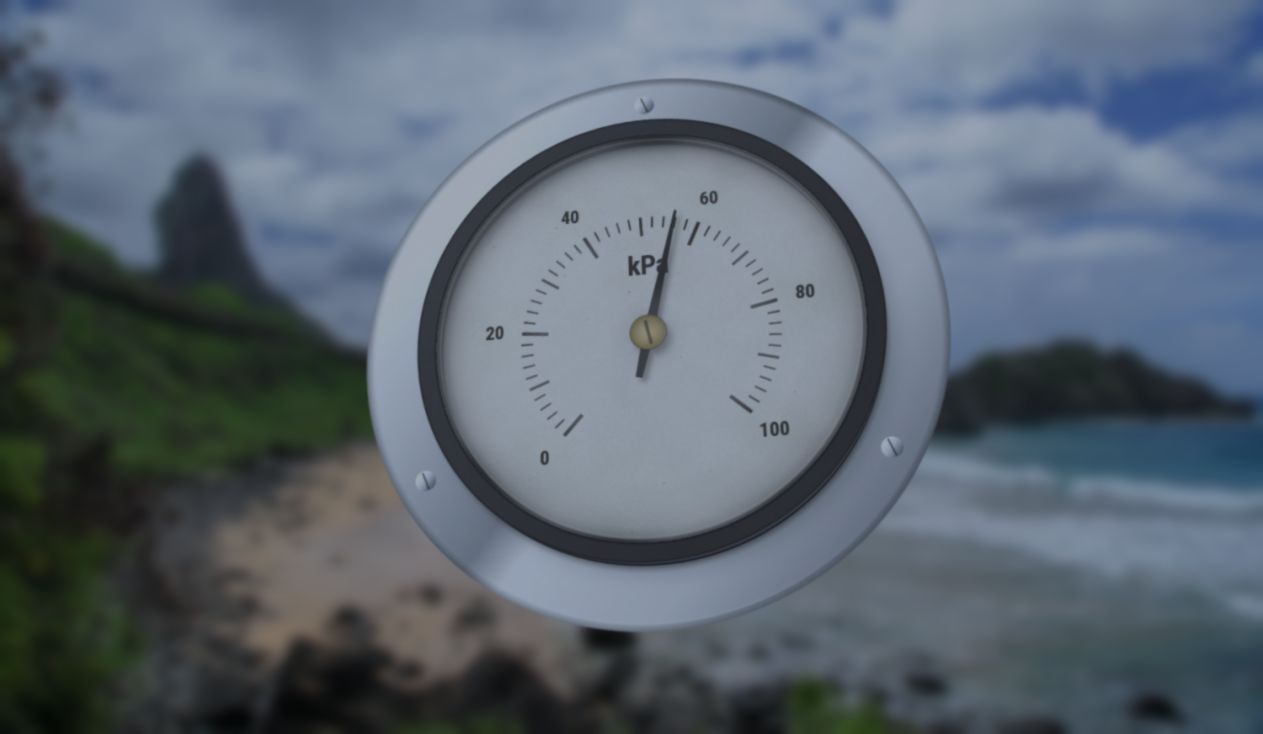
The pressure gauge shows {"value": 56, "unit": "kPa"}
